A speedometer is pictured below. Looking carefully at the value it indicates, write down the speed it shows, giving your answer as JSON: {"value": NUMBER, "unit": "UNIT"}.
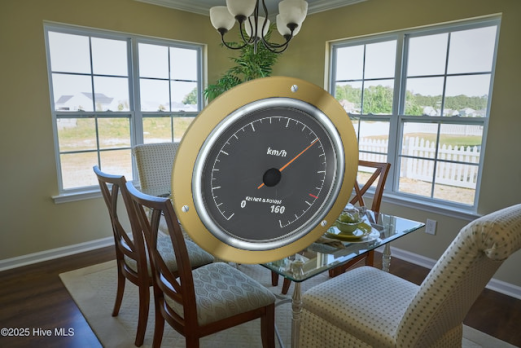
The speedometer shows {"value": 100, "unit": "km/h"}
